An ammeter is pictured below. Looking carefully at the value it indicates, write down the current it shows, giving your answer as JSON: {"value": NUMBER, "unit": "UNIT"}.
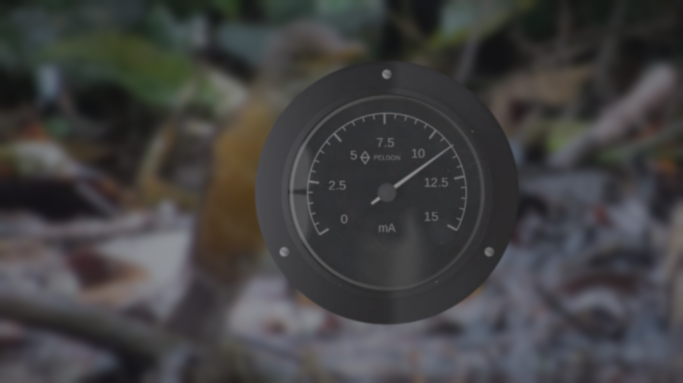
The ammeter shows {"value": 11, "unit": "mA"}
